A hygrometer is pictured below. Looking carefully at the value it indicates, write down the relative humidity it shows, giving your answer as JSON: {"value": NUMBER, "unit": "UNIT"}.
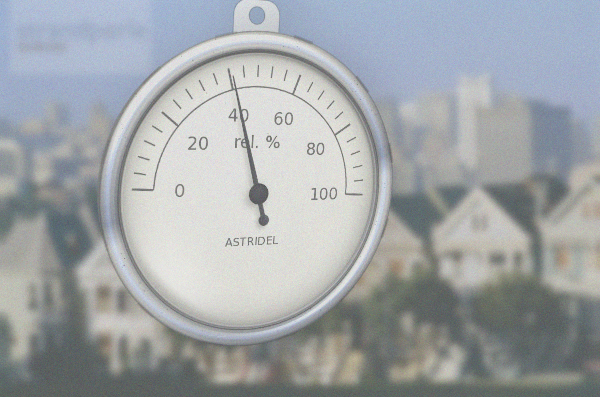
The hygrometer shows {"value": 40, "unit": "%"}
